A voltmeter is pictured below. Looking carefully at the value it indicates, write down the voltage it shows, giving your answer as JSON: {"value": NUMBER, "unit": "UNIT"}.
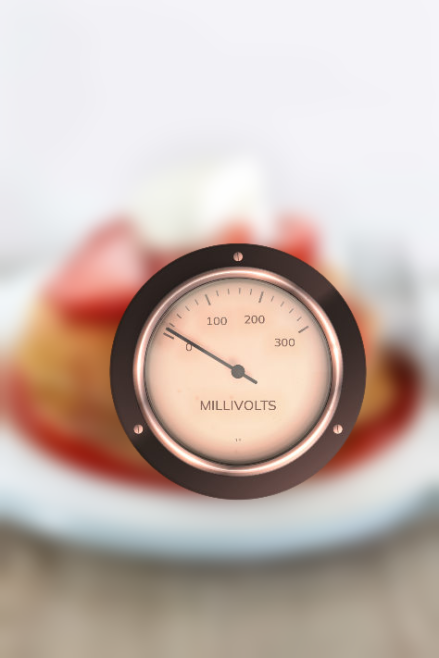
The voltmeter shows {"value": 10, "unit": "mV"}
